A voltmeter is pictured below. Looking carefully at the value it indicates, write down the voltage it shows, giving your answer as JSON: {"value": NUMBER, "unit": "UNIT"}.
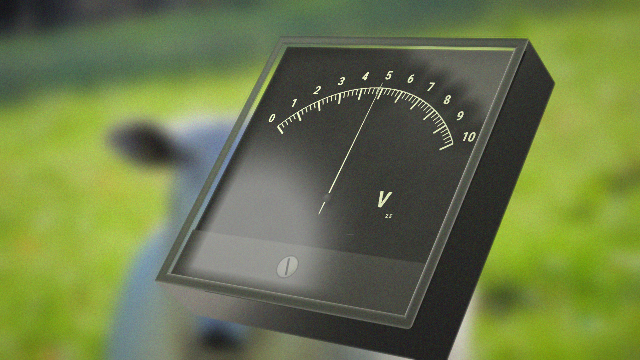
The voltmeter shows {"value": 5, "unit": "V"}
